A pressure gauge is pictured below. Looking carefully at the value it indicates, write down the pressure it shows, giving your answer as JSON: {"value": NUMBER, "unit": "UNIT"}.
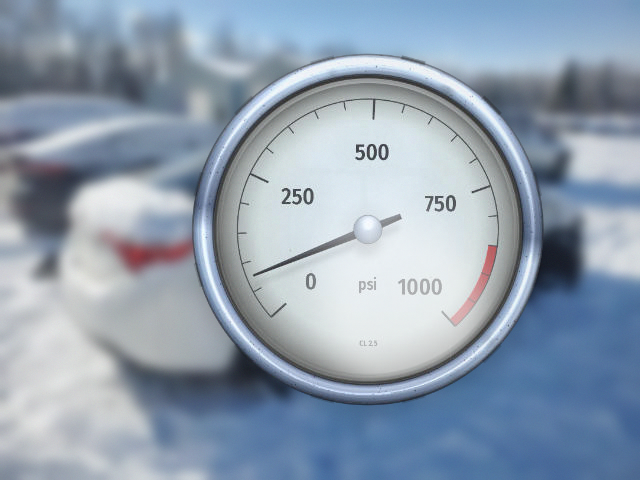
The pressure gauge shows {"value": 75, "unit": "psi"}
